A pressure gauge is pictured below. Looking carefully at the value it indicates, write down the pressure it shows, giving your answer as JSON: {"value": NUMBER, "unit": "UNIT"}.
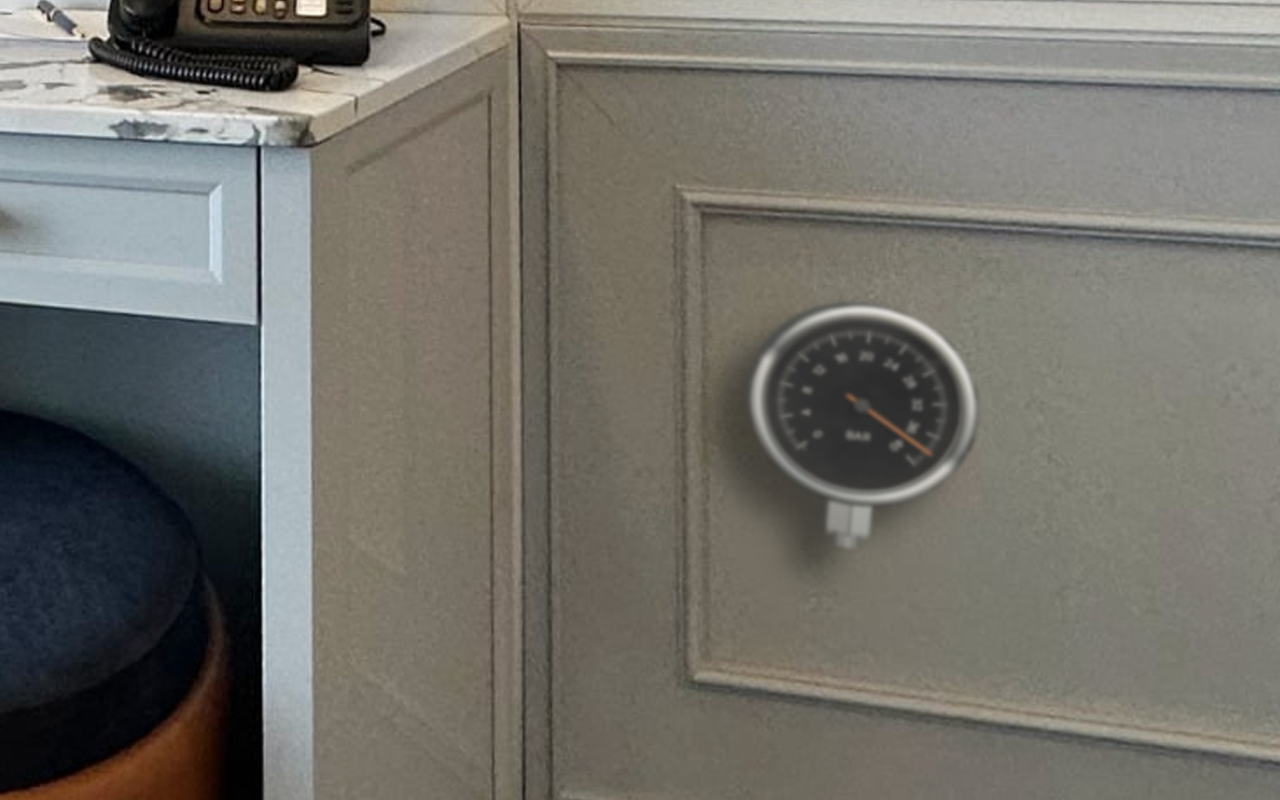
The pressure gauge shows {"value": 38, "unit": "bar"}
